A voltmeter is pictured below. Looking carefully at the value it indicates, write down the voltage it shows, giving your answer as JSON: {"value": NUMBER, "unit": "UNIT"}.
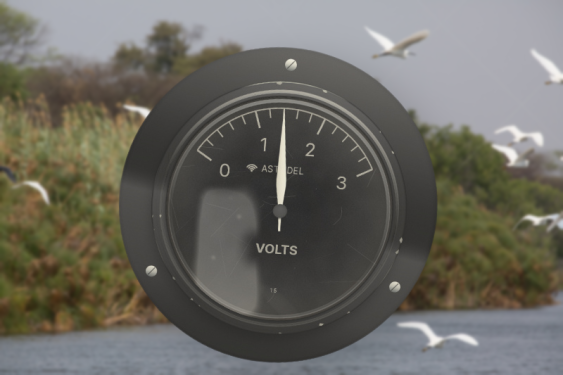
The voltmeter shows {"value": 1.4, "unit": "V"}
